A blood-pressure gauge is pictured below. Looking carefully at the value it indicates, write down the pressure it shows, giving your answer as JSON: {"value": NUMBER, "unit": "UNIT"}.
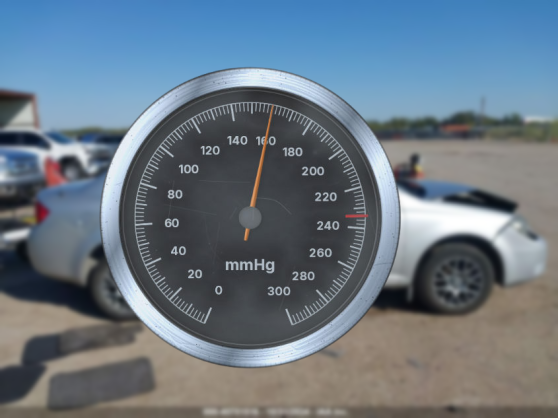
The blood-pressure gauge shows {"value": 160, "unit": "mmHg"}
